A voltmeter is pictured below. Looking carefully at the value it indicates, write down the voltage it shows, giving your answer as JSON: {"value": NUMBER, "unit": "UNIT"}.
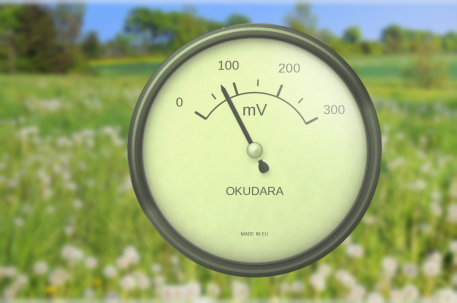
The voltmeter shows {"value": 75, "unit": "mV"}
